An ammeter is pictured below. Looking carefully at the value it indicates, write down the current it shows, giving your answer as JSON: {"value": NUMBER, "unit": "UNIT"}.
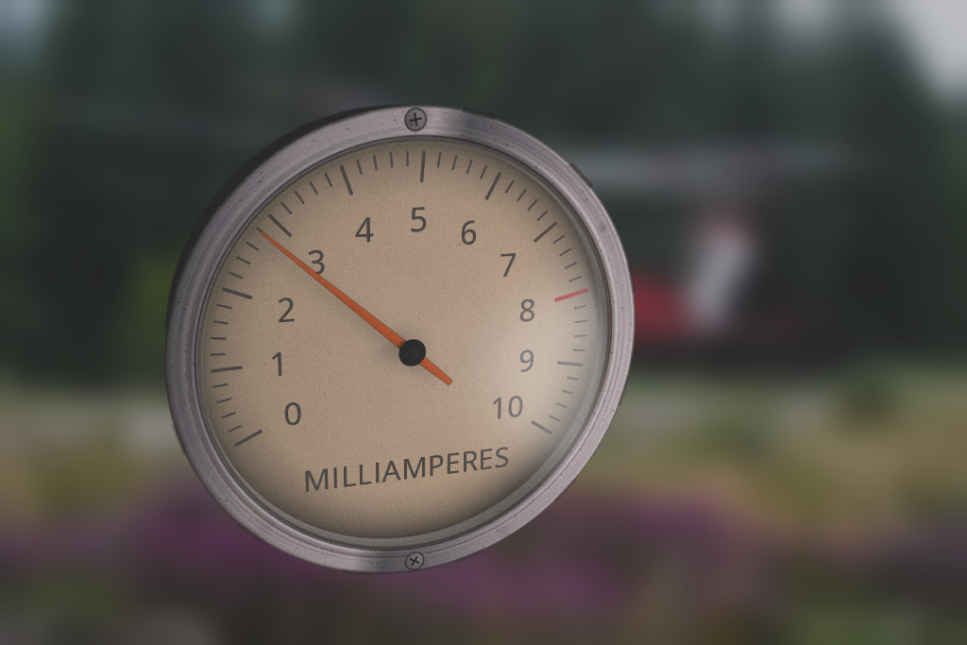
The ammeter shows {"value": 2.8, "unit": "mA"}
